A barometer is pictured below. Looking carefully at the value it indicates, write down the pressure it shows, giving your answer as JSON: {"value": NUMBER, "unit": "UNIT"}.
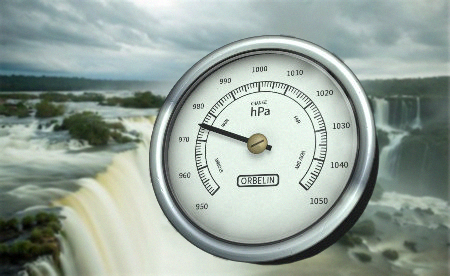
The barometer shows {"value": 975, "unit": "hPa"}
